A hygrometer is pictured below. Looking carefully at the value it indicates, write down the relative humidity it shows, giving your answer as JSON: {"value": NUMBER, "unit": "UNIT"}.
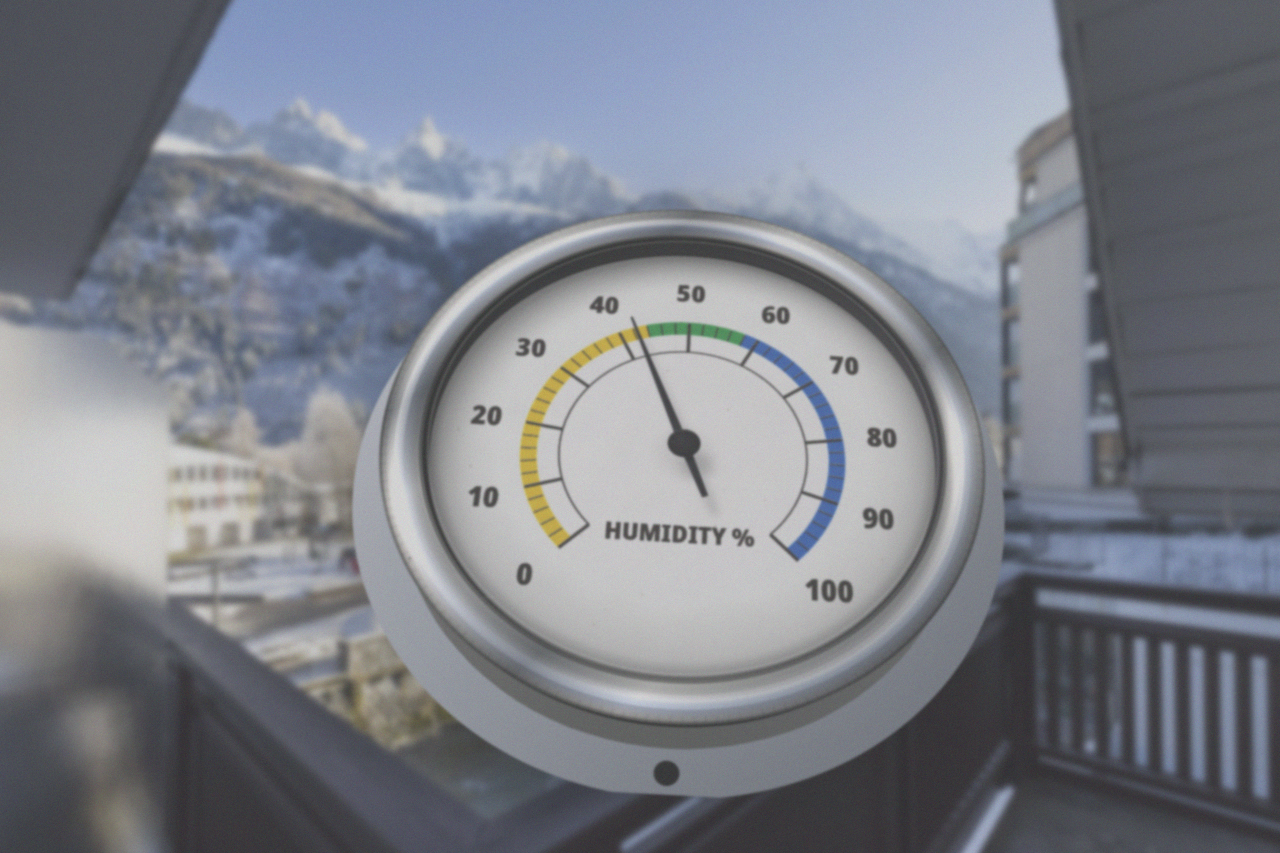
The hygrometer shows {"value": 42, "unit": "%"}
